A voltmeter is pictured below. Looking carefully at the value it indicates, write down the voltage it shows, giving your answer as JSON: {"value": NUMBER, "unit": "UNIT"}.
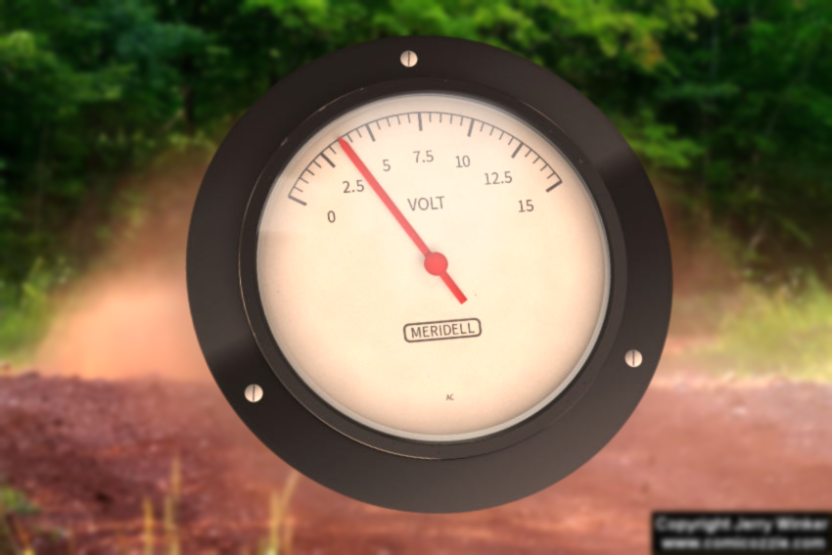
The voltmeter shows {"value": 3.5, "unit": "V"}
